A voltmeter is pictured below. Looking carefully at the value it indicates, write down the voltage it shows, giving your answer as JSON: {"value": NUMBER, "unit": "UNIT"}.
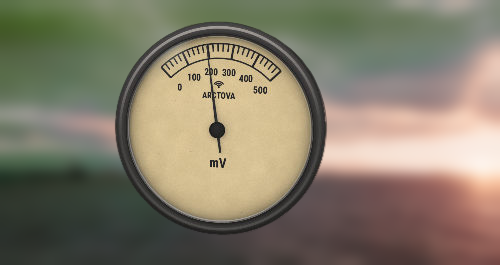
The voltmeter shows {"value": 200, "unit": "mV"}
